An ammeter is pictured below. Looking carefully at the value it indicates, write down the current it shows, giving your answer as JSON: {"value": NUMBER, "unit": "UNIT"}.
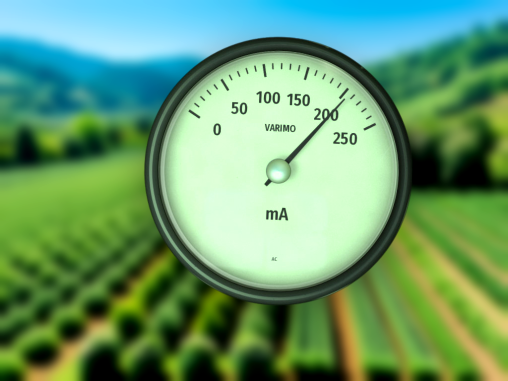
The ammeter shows {"value": 205, "unit": "mA"}
